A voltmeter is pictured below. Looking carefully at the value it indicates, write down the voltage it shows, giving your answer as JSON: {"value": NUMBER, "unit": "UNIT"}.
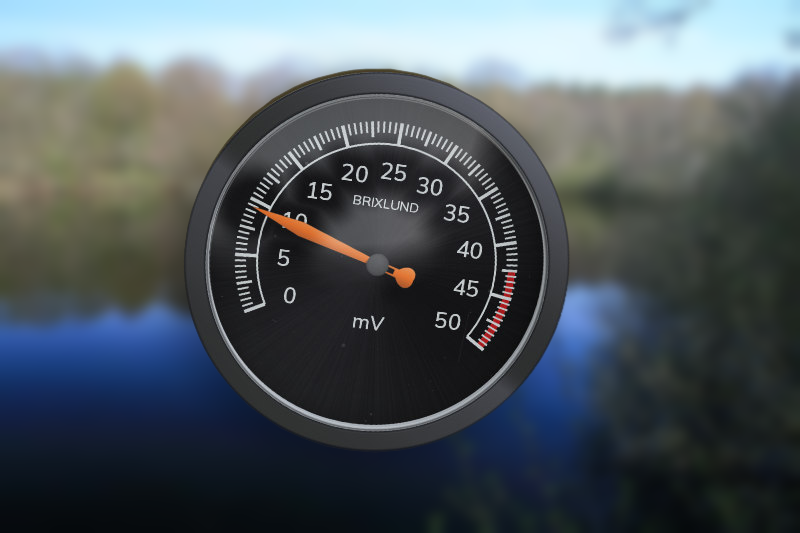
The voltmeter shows {"value": 9.5, "unit": "mV"}
